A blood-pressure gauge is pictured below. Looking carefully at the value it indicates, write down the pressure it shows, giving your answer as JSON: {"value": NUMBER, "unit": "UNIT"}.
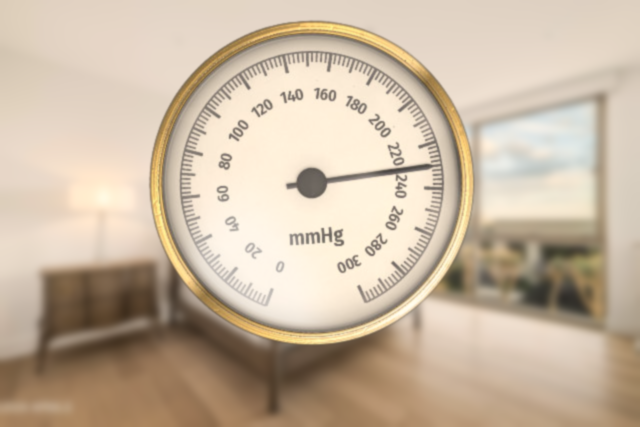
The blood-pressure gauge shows {"value": 230, "unit": "mmHg"}
